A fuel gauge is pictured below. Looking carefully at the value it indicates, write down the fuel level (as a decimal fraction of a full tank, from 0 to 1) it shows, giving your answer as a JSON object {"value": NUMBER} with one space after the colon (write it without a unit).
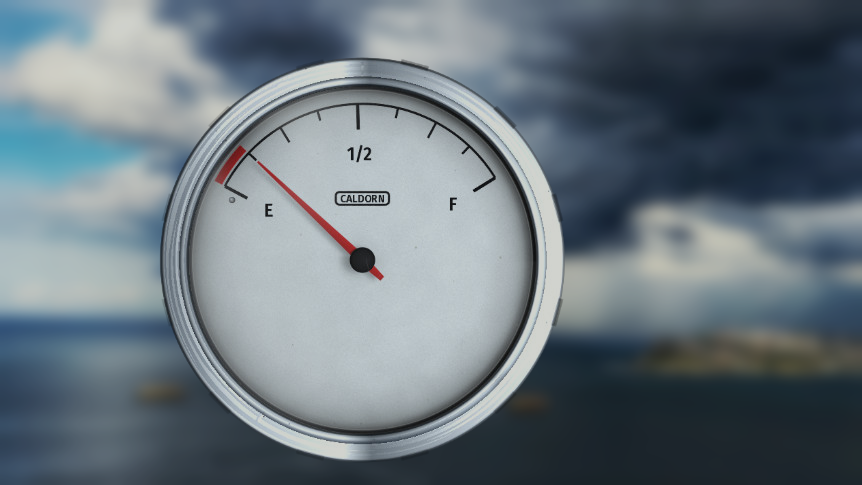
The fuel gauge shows {"value": 0.125}
